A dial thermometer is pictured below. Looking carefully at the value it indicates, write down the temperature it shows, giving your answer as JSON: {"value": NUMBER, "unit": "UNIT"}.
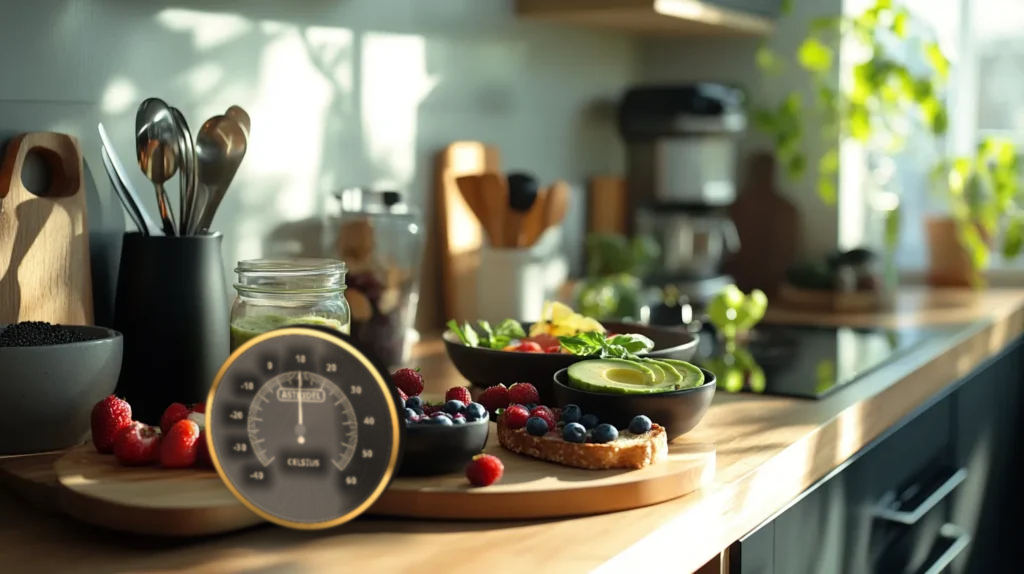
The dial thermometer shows {"value": 10, "unit": "°C"}
